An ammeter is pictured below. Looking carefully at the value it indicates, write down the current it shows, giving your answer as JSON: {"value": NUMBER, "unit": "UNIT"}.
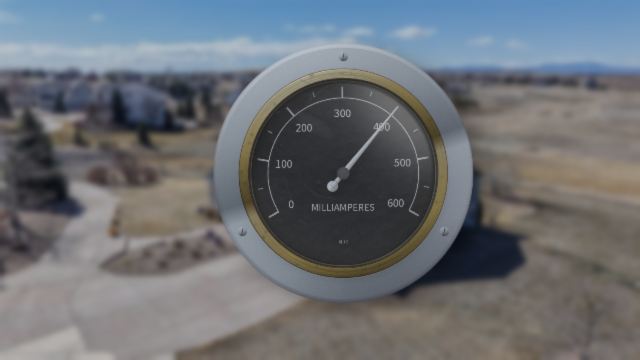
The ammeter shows {"value": 400, "unit": "mA"}
